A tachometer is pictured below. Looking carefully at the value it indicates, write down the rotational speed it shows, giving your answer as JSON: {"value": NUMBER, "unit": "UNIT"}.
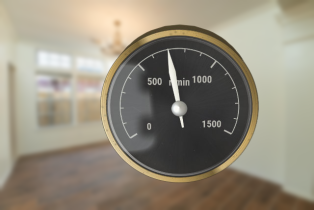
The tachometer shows {"value": 700, "unit": "rpm"}
